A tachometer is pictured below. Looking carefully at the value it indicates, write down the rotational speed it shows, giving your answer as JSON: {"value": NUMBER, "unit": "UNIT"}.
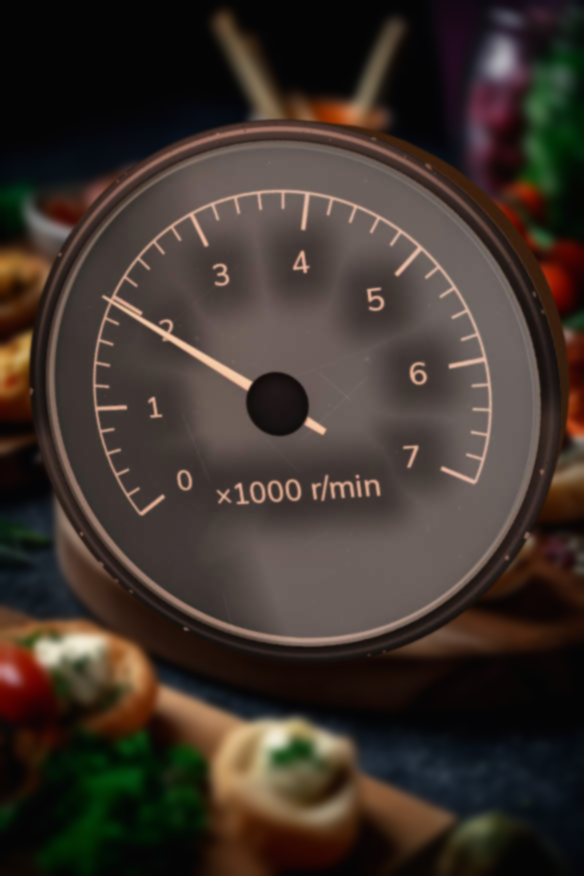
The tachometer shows {"value": 2000, "unit": "rpm"}
